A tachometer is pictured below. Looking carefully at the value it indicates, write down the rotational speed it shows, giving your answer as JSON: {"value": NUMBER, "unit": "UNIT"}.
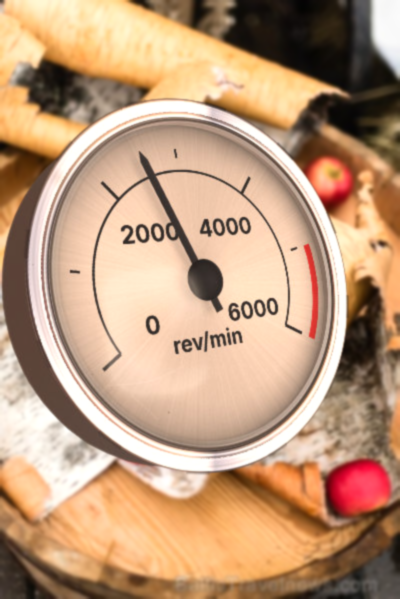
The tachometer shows {"value": 2500, "unit": "rpm"}
